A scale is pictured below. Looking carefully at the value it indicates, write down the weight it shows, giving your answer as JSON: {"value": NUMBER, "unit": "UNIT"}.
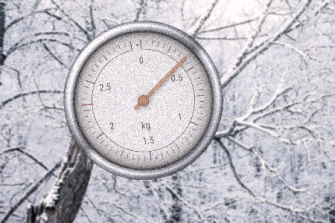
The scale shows {"value": 0.4, "unit": "kg"}
